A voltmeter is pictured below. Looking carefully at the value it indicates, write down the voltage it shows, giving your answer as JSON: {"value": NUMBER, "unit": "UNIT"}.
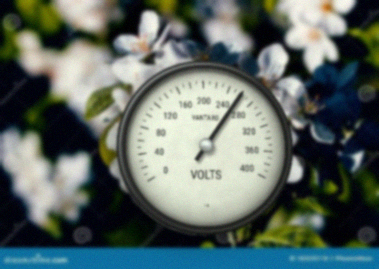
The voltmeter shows {"value": 260, "unit": "V"}
